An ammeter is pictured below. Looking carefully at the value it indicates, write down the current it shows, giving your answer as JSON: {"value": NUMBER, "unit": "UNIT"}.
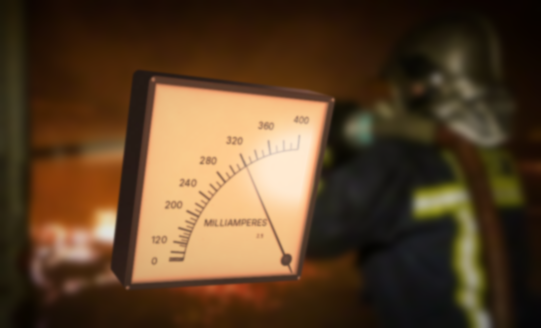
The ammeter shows {"value": 320, "unit": "mA"}
